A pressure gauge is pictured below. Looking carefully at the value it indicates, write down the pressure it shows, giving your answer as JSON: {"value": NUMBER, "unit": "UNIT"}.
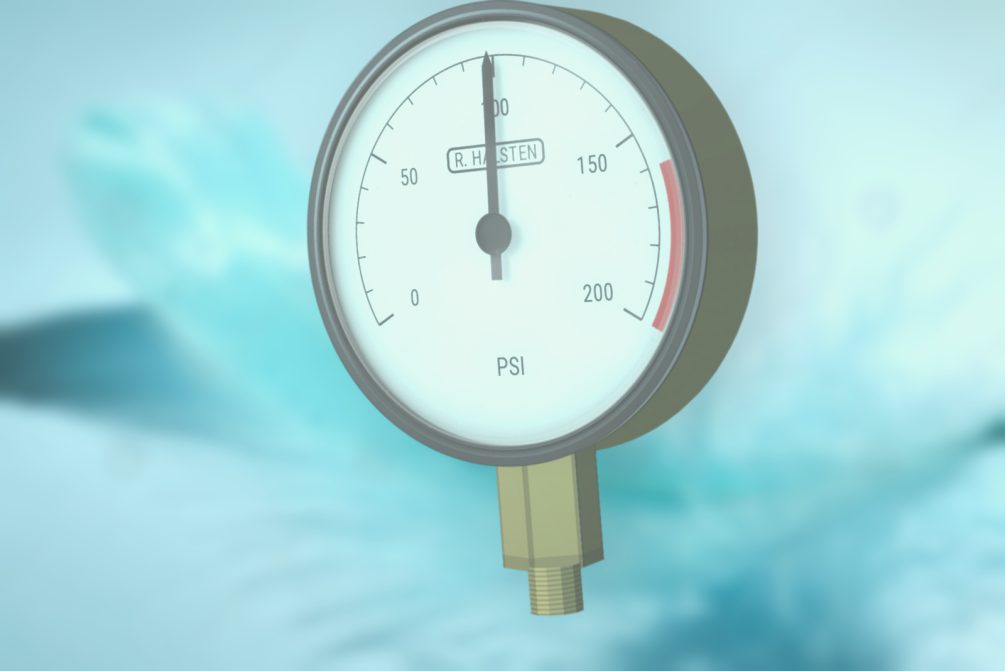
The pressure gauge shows {"value": 100, "unit": "psi"}
